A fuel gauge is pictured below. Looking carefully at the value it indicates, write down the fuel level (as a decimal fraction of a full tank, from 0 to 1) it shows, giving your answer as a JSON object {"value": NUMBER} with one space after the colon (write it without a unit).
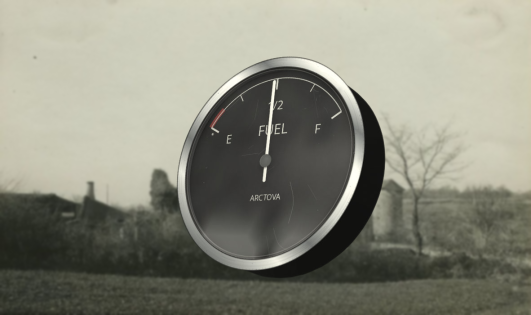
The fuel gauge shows {"value": 0.5}
